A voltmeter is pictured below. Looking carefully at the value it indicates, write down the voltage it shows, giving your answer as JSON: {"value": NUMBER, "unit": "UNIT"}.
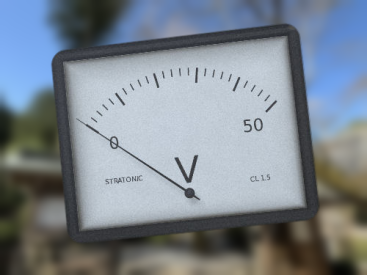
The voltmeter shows {"value": 0, "unit": "V"}
